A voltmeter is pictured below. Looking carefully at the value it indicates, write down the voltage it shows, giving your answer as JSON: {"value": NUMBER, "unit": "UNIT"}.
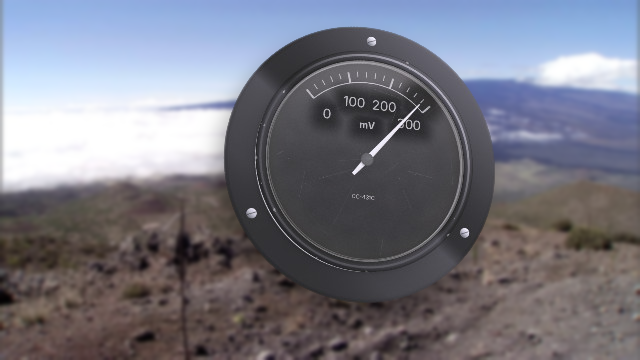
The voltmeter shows {"value": 280, "unit": "mV"}
